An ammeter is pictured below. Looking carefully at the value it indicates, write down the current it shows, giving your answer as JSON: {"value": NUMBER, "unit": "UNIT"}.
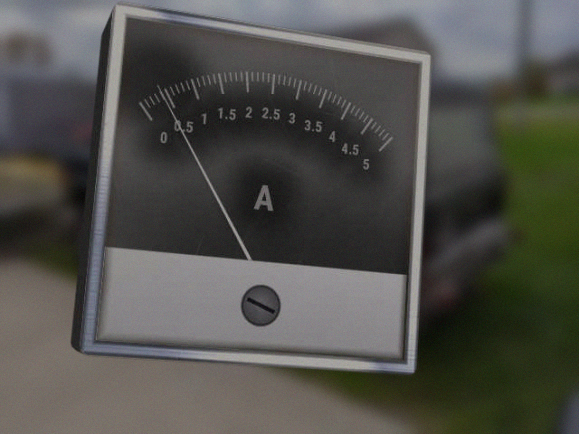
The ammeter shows {"value": 0.4, "unit": "A"}
